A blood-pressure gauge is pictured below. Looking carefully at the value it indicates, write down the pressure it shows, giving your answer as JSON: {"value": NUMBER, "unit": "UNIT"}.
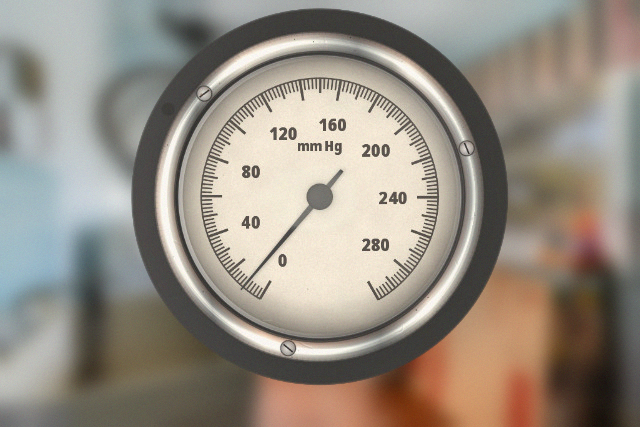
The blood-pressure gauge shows {"value": 10, "unit": "mmHg"}
